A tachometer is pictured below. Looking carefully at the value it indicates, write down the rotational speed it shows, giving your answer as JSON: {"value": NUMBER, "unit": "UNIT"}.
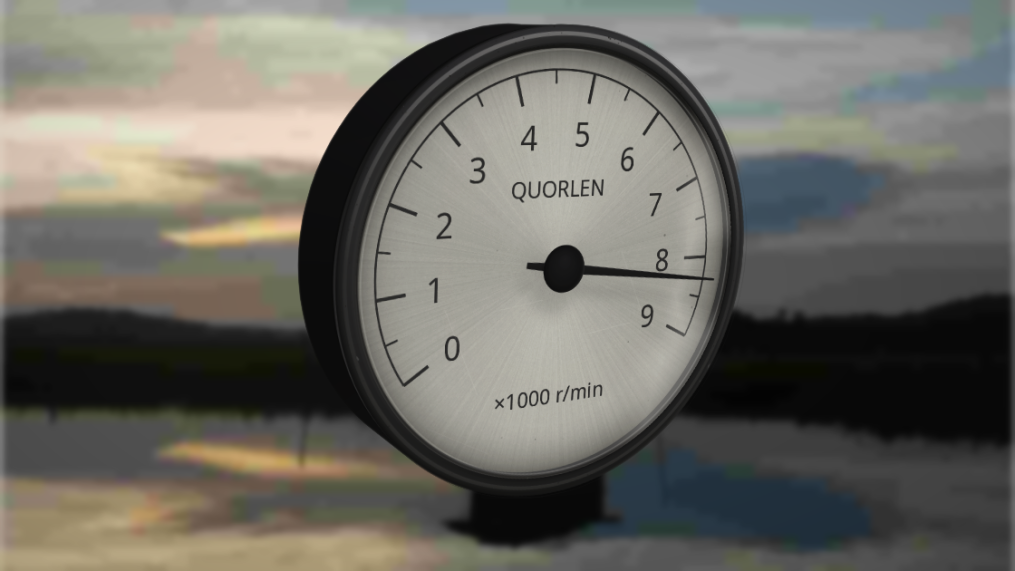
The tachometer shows {"value": 8250, "unit": "rpm"}
